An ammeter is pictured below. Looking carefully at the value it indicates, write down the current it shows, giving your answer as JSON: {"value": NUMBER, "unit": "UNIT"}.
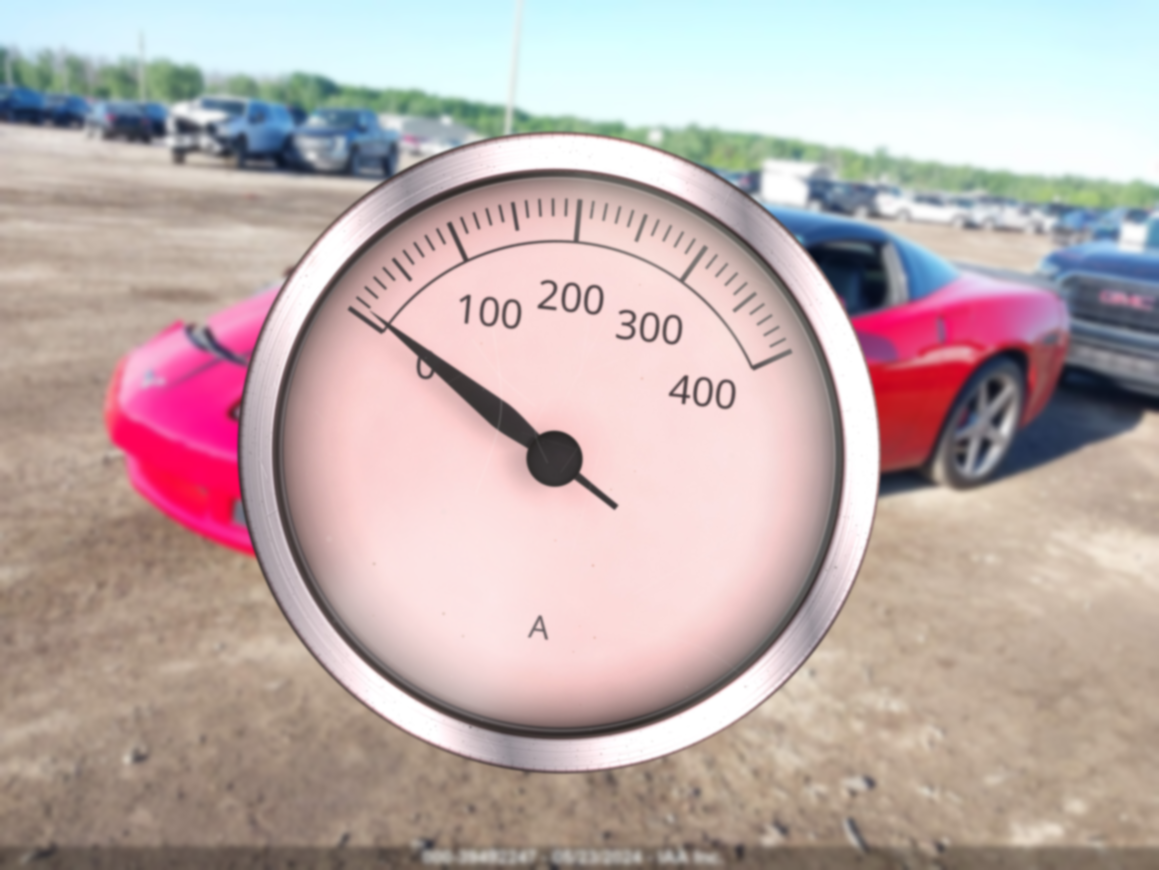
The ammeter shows {"value": 10, "unit": "A"}
